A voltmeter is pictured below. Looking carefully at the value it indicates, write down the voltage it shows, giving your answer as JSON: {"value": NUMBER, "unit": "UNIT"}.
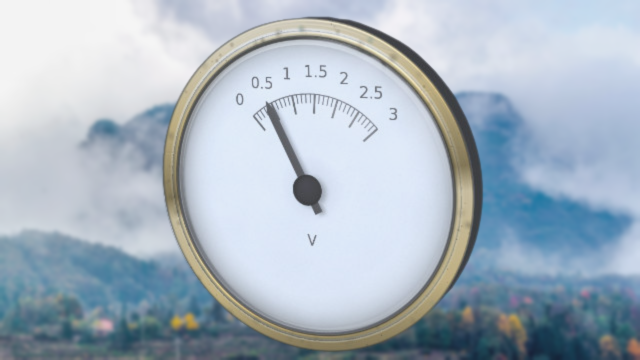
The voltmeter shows {"value": 0.5, "unit": "V"}
